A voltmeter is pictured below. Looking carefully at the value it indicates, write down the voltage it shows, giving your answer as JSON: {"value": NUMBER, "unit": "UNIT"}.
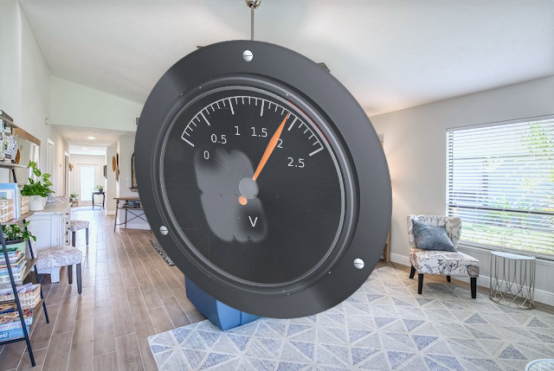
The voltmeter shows {"value": 1.9, "unit": "V"}
